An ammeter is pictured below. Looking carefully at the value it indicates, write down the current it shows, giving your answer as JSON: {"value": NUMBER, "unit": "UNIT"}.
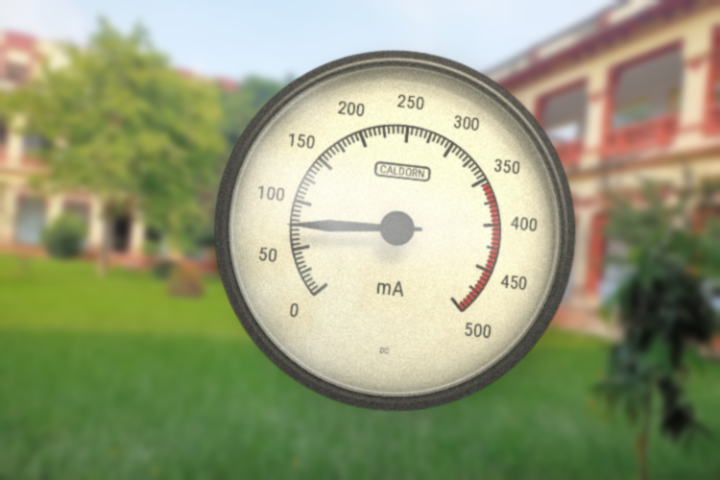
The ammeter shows {"value": 75, "unit": "mA"}
